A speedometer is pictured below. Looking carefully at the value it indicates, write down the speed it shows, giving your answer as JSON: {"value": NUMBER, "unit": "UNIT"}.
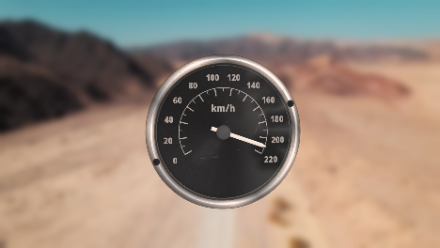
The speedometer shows {"value": 210, "unit": "km/h"}
